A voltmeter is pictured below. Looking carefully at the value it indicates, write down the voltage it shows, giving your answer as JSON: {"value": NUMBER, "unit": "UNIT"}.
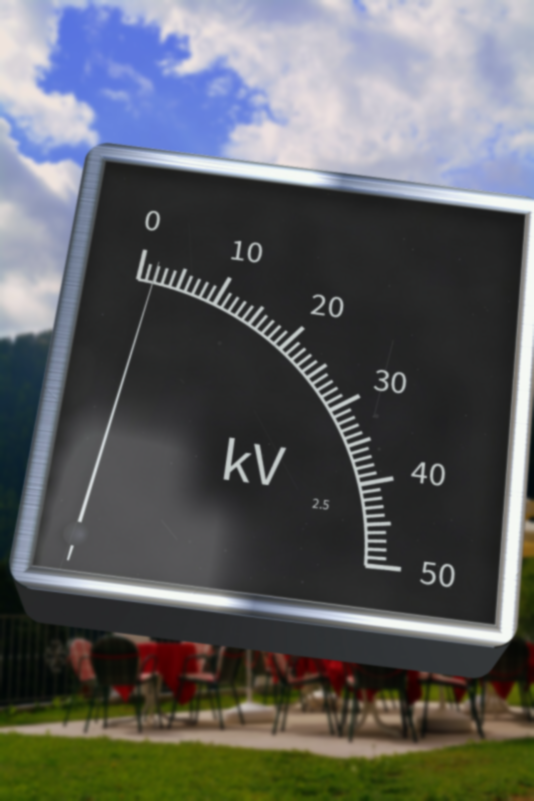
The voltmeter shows {"value": 2, "unit": "kV"}
